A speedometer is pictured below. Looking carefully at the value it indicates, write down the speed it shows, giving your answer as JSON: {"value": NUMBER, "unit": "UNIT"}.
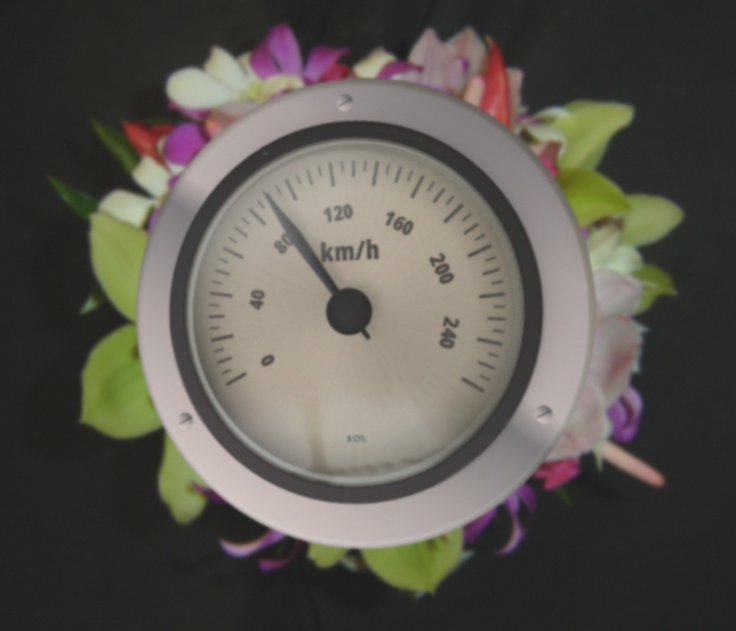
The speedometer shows {"value": 90, "unit": "km/h"}
